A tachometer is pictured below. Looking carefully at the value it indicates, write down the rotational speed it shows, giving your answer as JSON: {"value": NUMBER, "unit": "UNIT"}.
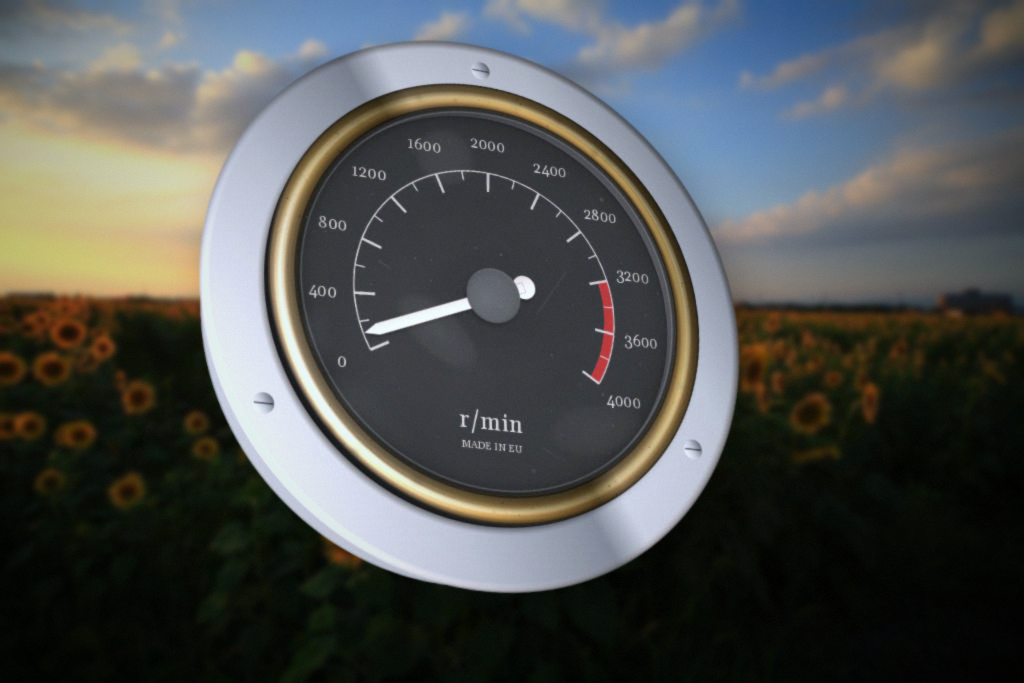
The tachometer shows {"value": 100, "unit": "rpm"}
